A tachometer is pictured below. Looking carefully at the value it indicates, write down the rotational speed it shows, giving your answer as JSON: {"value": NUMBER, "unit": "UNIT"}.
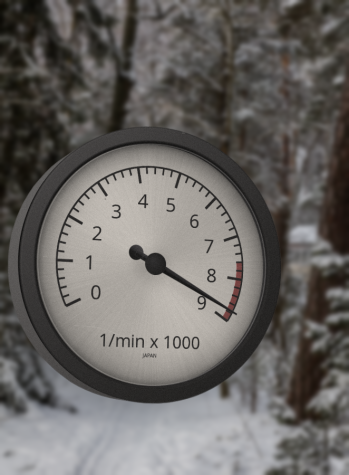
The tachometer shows {"value": 8800, "unit": "rpm"}
